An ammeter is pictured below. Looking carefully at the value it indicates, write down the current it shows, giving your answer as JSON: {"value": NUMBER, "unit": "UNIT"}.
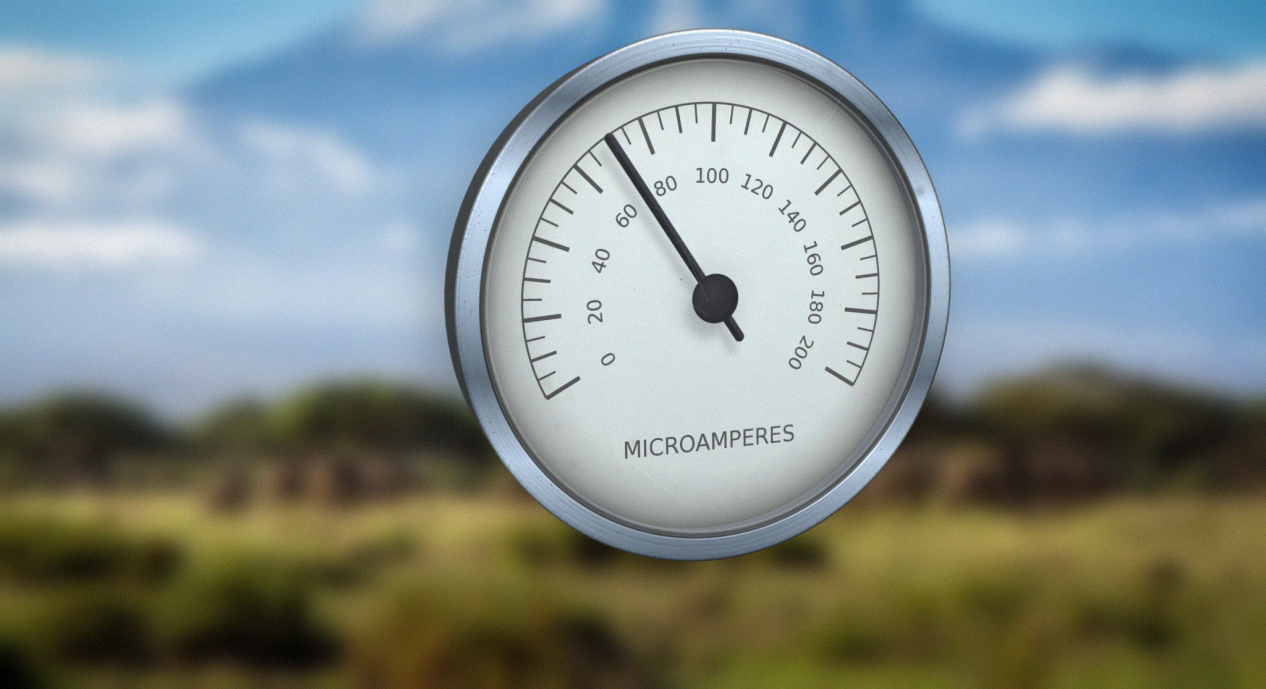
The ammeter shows {"value": 70, "unit": "µA"}
